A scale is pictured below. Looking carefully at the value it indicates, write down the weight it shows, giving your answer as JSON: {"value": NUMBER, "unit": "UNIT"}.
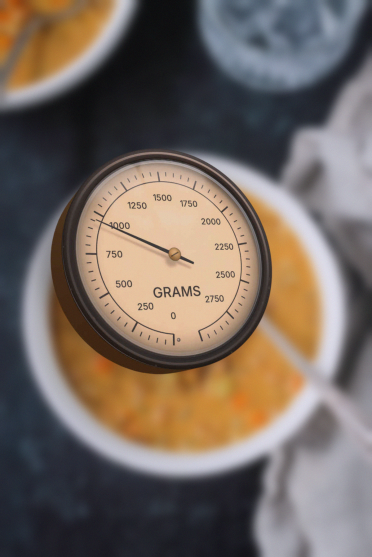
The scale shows {"value": 950, "unit": "g"}
